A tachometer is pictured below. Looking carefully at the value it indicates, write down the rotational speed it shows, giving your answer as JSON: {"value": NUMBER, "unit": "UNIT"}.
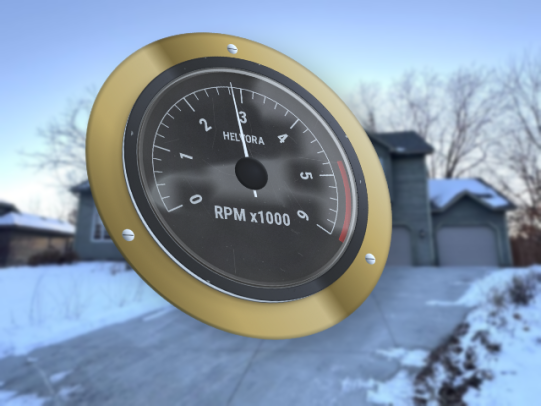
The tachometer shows {"value": 2800, "unit": "rpm"}
